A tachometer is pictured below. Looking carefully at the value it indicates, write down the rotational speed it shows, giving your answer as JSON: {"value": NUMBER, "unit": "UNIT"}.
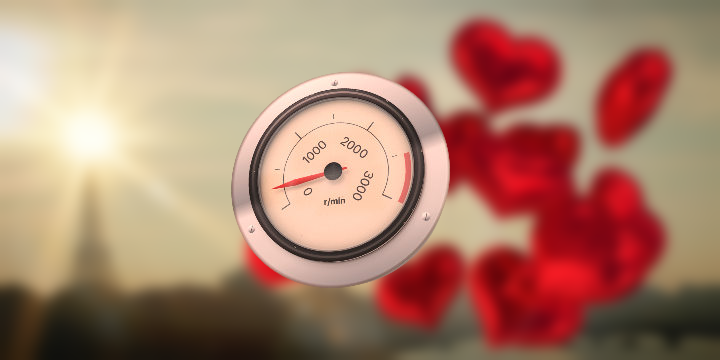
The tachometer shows {"value": 250, "unit": "rpm"}
